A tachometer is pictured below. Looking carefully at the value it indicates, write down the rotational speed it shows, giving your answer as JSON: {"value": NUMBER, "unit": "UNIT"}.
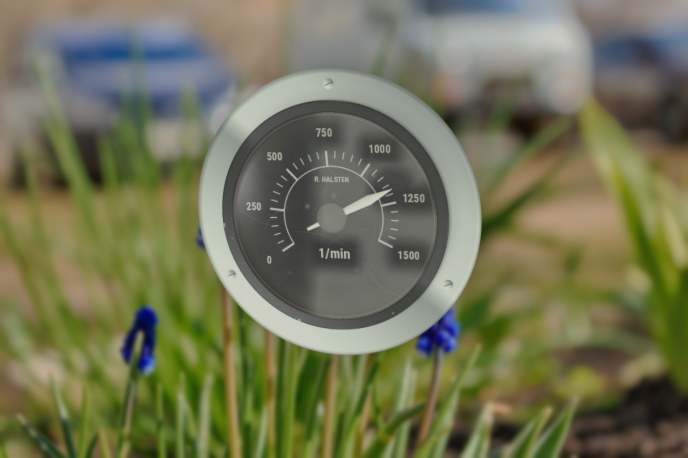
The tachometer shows {"value": 1175, "unit": "rpm"}
